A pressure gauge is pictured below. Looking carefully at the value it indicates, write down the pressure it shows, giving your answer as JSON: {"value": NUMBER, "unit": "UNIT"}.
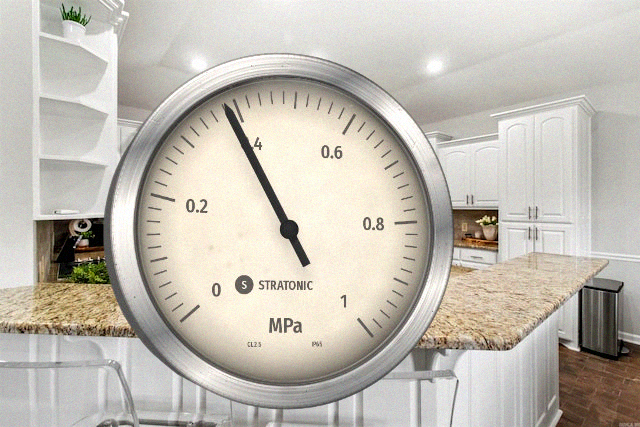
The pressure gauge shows {"value": 0.38, "unit": "MPa"}
